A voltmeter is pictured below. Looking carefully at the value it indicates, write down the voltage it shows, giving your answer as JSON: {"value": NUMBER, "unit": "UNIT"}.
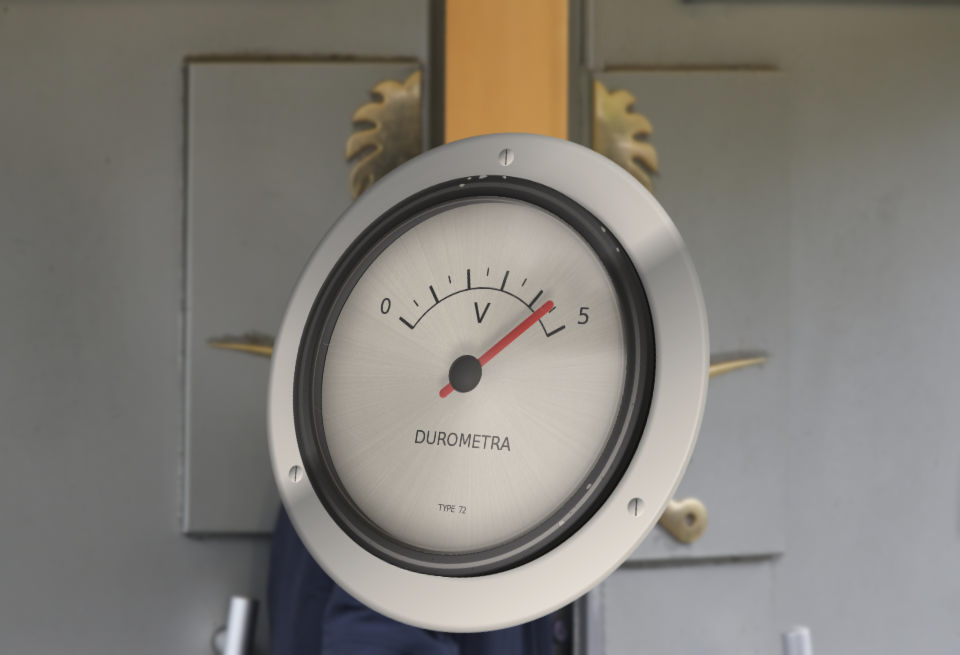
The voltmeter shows {"value": 4.5, "unit": "V"}
